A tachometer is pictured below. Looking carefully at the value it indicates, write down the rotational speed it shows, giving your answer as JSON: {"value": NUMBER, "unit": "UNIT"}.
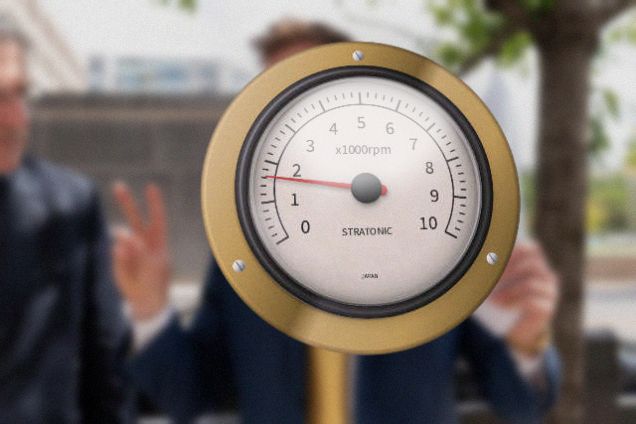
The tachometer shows {"value": 1600, "unit": "rpm"}
